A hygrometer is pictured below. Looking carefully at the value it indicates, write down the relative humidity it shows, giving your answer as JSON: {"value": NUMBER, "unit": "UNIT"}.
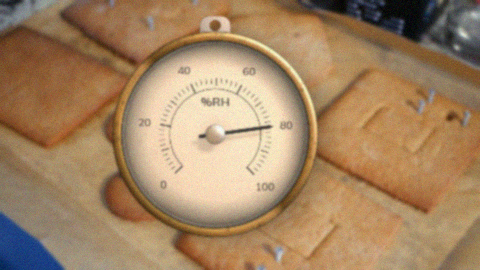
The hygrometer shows {"value": 80, "unit": "%"}
